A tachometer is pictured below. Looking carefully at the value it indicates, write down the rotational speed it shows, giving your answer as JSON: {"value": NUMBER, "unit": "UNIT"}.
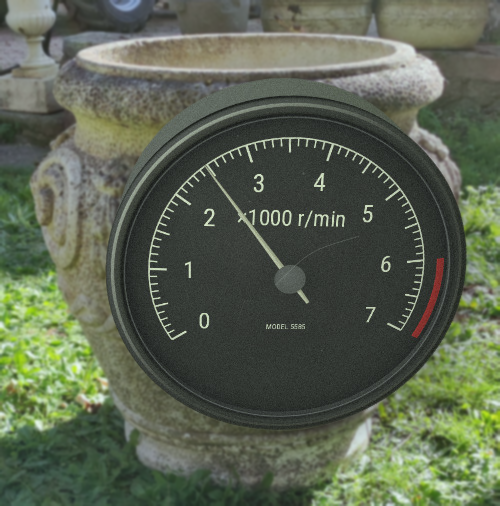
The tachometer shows {"value": 2500, "unit": "rpm"}
